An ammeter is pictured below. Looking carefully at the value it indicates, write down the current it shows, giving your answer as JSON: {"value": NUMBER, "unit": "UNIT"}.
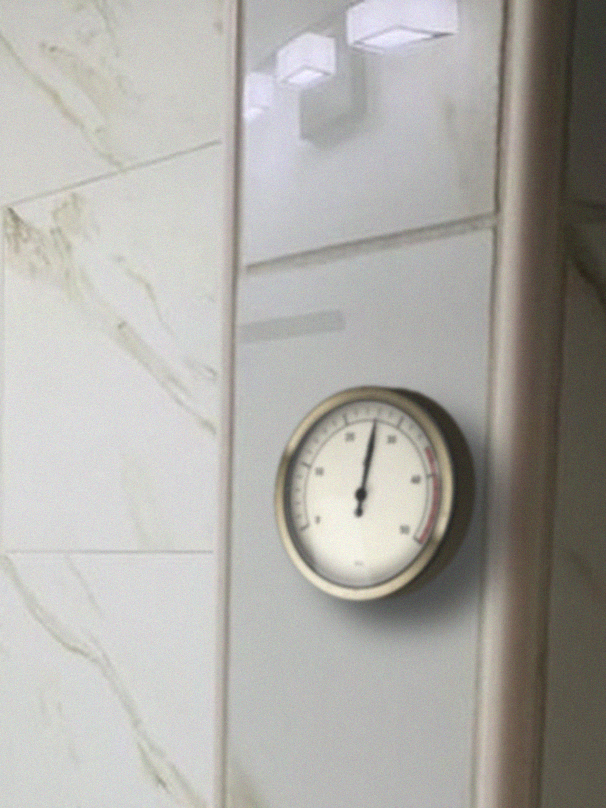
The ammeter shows {"value": 26, "unit": "A"}
